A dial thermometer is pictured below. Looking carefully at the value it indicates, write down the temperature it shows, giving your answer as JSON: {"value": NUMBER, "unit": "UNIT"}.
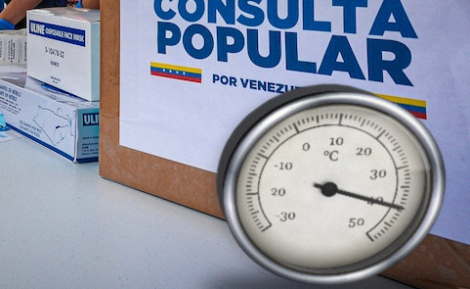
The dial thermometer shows {"value": 40, "unit": "°C"}
